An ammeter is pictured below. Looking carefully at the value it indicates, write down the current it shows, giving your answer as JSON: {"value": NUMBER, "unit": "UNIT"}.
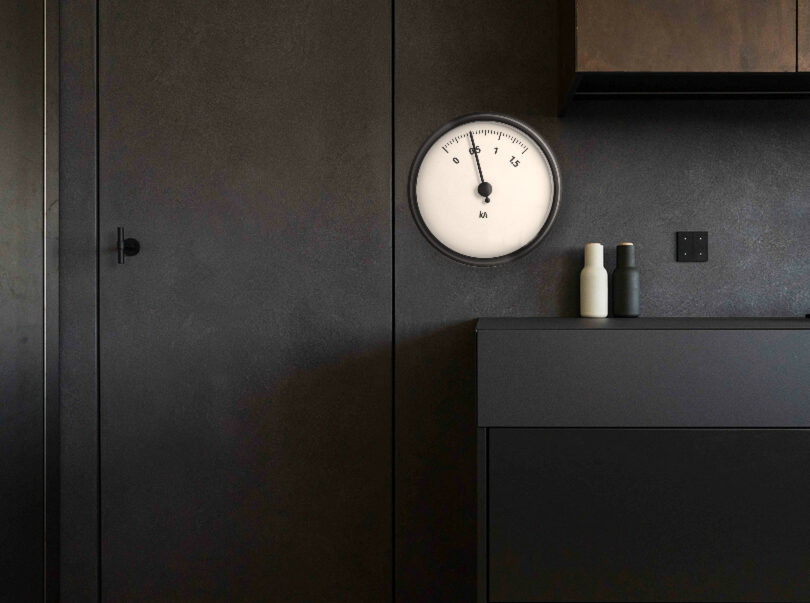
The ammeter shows {"value": 0.5, "unit": "kA"}
